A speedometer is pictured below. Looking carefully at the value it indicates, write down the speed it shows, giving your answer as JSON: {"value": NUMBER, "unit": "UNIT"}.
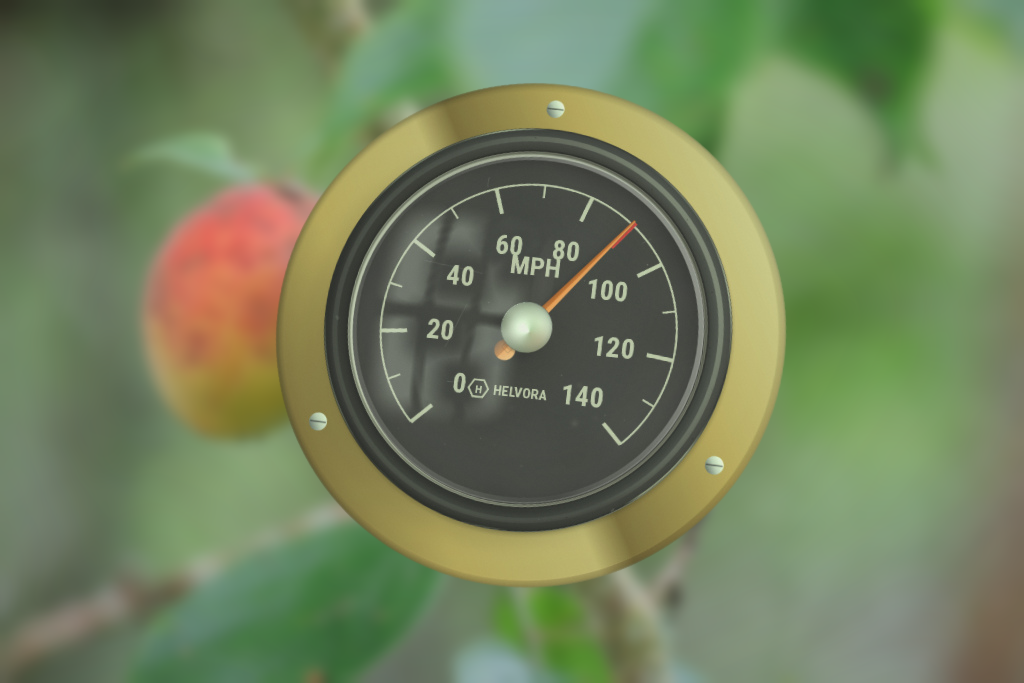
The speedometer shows {"value": 90, "unit": "mph"}
